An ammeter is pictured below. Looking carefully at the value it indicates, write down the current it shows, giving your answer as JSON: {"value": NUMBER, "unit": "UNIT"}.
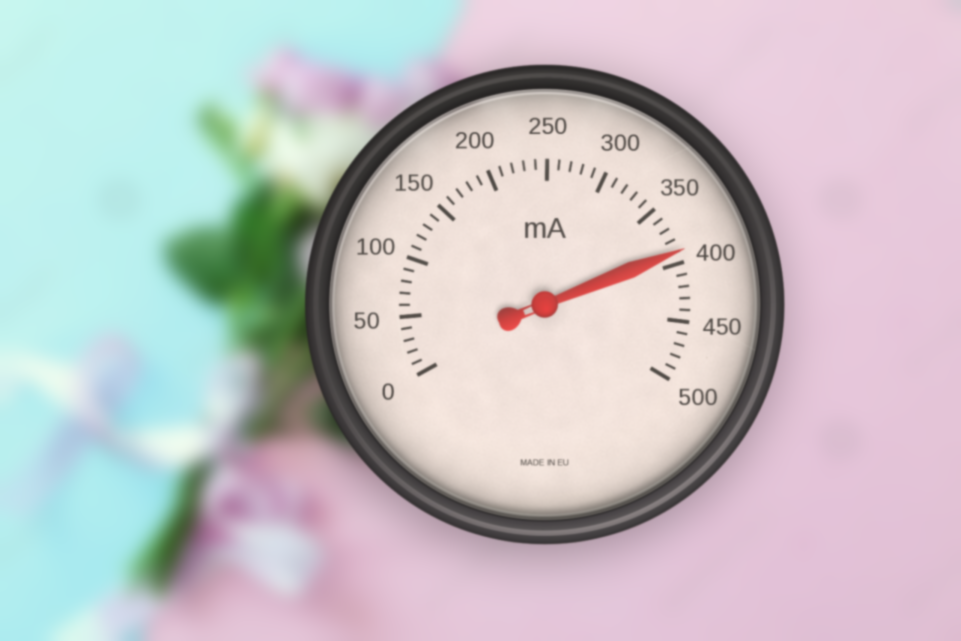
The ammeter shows {"value": 390, "unit": "mA"}
